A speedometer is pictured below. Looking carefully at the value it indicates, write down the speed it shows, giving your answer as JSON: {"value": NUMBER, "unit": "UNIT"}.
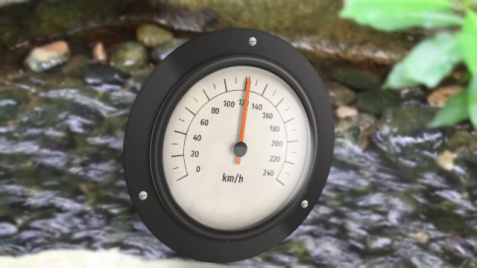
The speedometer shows {"value": 120, "unit": "km/h"}
